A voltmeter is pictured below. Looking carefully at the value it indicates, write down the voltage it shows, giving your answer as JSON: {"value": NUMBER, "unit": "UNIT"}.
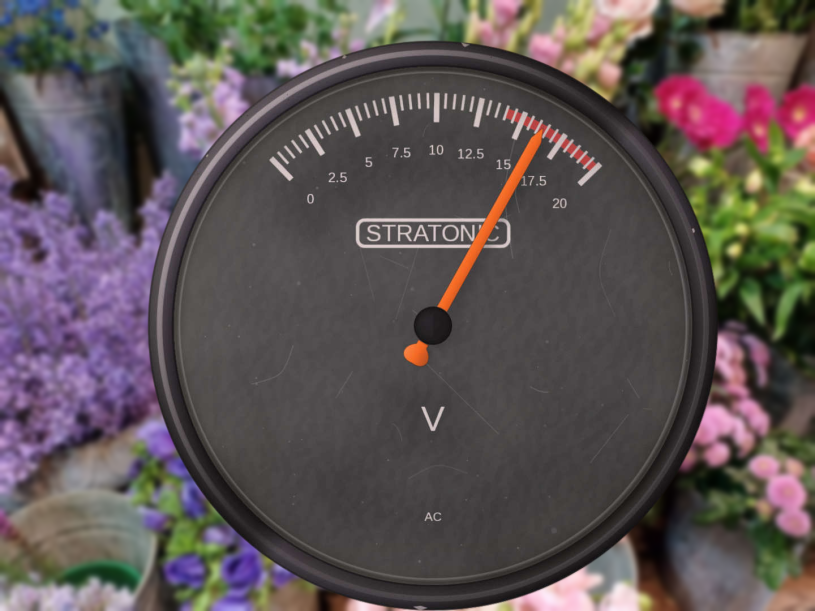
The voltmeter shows {"value": 16.25, "unit": "V"}
